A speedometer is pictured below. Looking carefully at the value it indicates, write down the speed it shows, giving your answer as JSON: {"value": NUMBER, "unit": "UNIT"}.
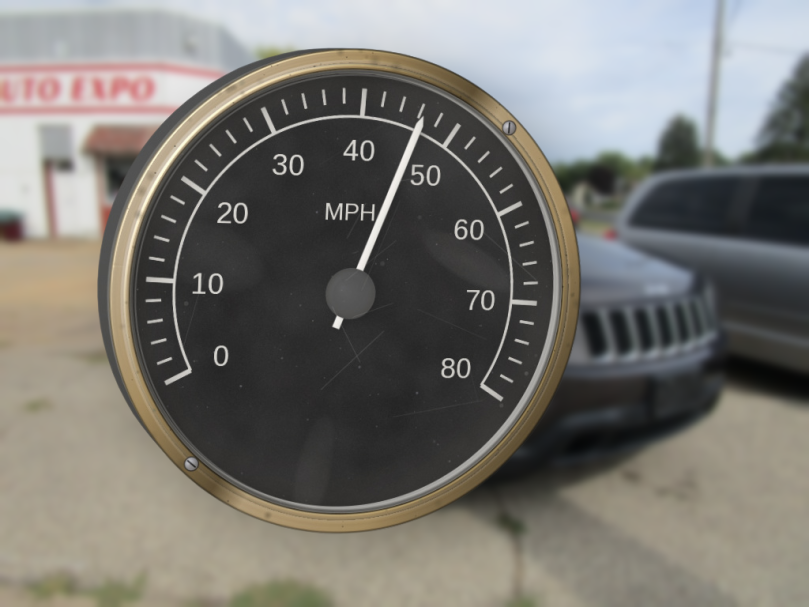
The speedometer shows {"value": 46, "unit": "mph"}
